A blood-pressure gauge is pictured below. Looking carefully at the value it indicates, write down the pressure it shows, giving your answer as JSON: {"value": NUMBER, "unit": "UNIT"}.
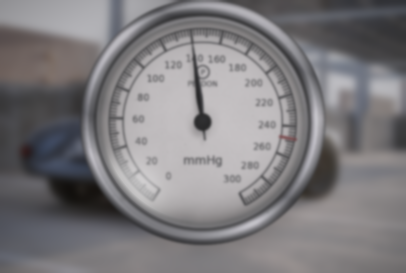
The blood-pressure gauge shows {"value": 140, "unit": "mmHg"}
